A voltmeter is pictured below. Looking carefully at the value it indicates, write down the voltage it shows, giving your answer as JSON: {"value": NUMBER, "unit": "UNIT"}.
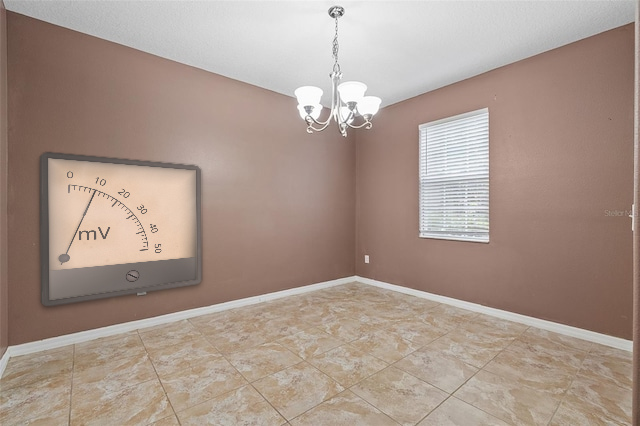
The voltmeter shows {"value": 10, "unit": "mV"}
